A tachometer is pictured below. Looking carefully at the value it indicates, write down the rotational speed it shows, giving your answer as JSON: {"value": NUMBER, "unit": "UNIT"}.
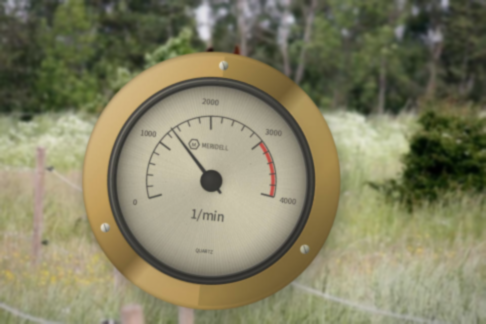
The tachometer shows {"value": 1300, "unit": "rpm"}
